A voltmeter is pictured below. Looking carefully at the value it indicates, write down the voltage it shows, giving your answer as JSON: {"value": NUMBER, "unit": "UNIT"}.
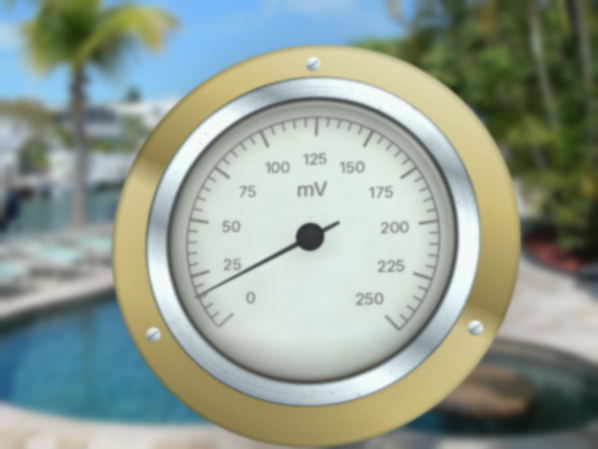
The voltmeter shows {"value": 15, "unit": "mV"}
